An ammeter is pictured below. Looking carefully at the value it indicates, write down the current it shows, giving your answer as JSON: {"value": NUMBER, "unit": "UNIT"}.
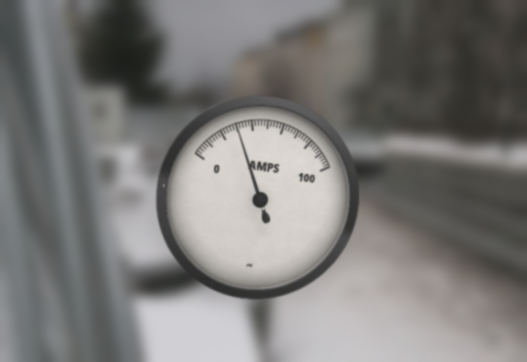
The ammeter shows {"value": 30, "unit": "A"}
